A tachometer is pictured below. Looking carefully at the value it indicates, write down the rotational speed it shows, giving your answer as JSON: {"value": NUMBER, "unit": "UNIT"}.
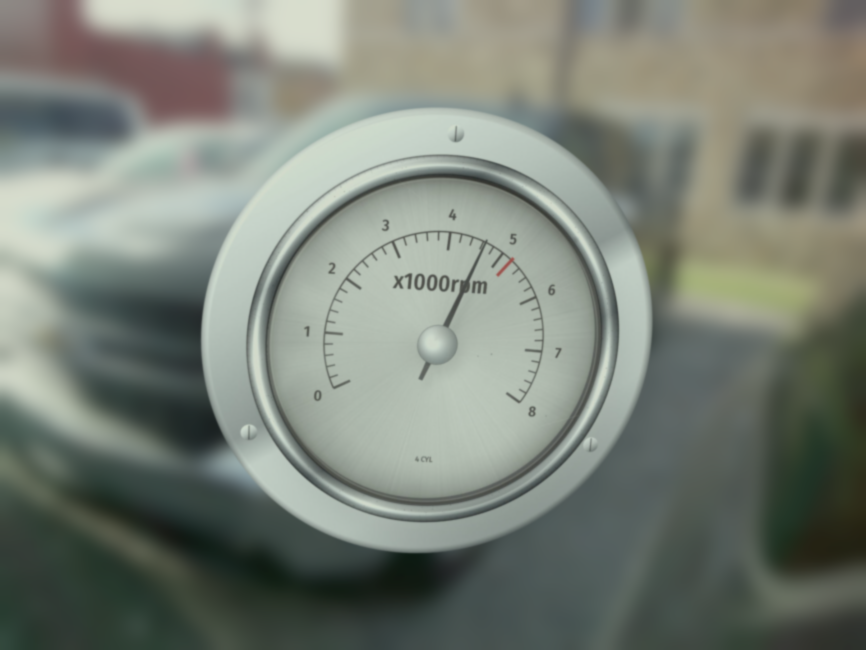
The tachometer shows {"value": 4600, "unit": "rpm"}
